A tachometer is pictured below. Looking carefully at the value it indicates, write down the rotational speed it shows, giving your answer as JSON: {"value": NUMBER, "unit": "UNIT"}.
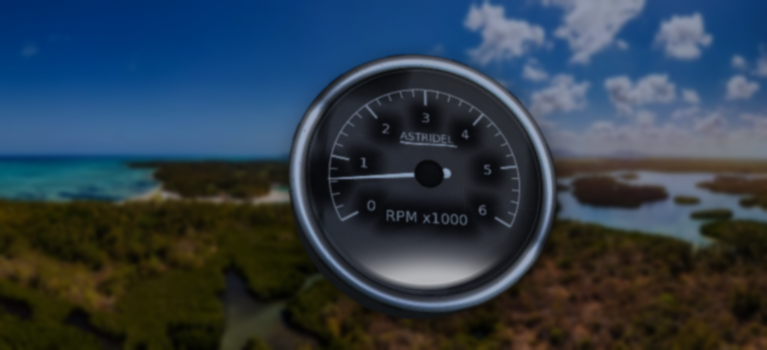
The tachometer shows {"value": 600, "unit": "rpm"}
